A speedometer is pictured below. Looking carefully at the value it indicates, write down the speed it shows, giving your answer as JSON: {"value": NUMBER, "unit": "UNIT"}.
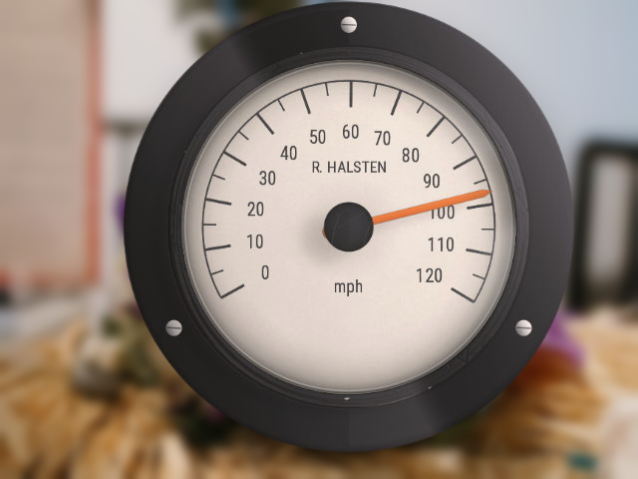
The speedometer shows {"value": 97.5, "unit": "mph"}
